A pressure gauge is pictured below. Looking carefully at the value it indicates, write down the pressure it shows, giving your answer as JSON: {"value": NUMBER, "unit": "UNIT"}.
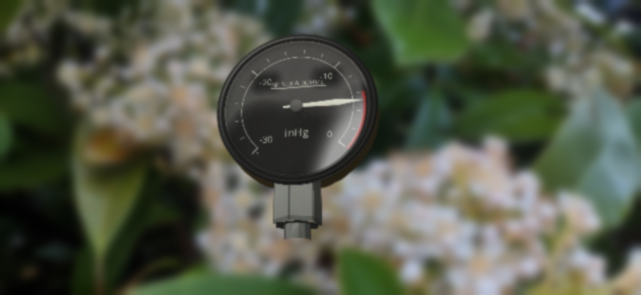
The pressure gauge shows {"value": -5, "unit": "inHg"}
